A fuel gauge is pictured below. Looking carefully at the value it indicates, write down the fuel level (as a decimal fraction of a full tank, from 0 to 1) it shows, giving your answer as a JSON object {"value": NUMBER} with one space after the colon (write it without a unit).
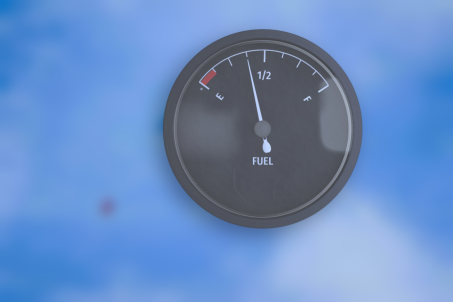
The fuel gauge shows {"value": 0.375}
